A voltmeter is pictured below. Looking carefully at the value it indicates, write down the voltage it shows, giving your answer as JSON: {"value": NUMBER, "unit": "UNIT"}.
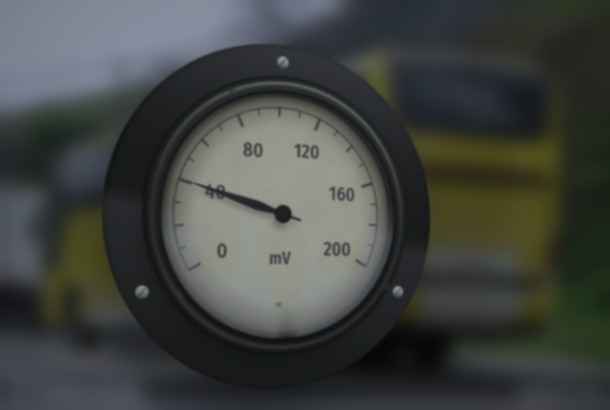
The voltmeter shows {"value": 40, "unit": "mV"}
